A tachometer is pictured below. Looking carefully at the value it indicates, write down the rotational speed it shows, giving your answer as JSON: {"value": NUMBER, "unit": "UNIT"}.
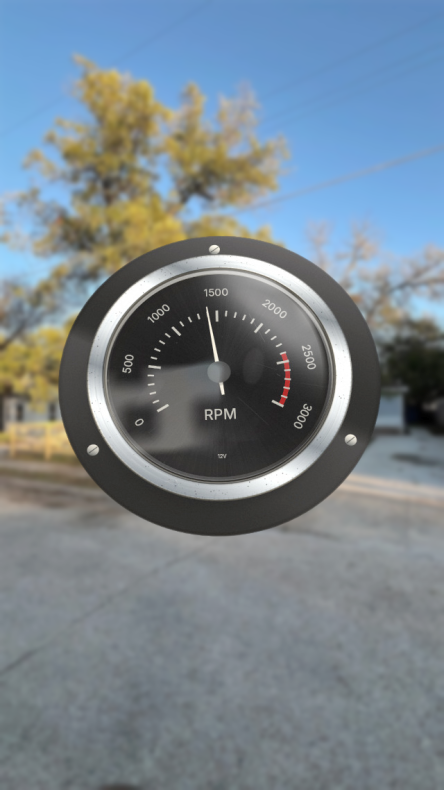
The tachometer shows {"value": 1400, "unit": "rpm"}
